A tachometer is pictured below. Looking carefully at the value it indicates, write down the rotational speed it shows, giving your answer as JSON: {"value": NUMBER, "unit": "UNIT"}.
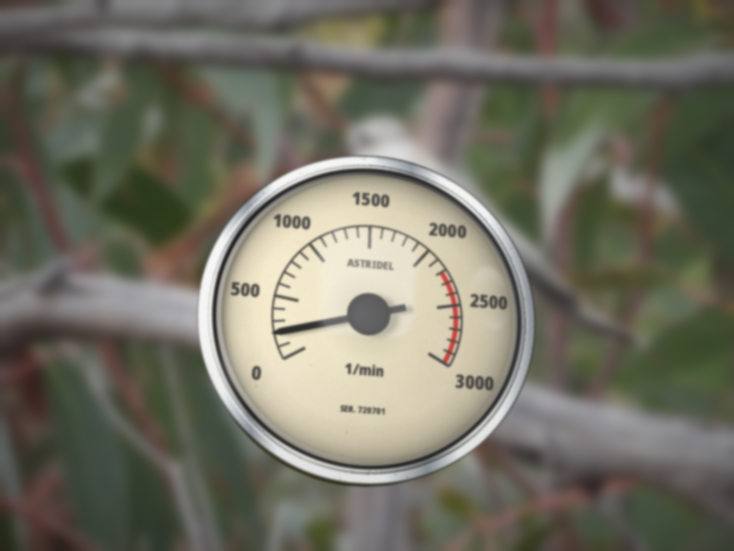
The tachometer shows {"value": 200, "unit": "rpm"}
